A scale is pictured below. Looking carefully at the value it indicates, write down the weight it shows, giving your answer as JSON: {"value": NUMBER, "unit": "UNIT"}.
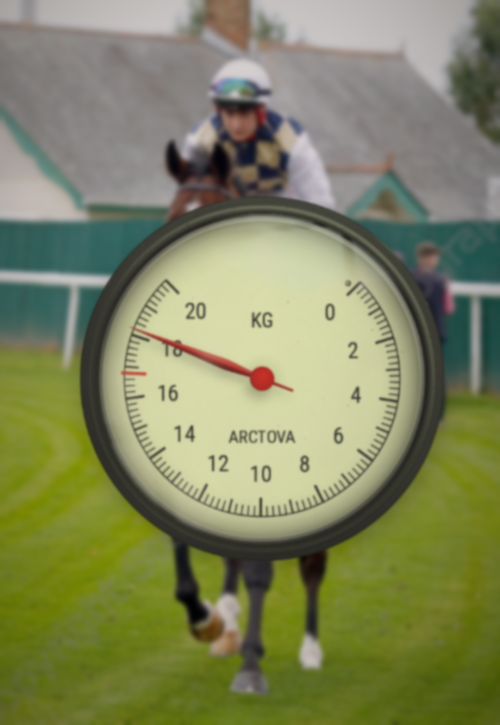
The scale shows {"value": 18.2, "unit": "kg"}
